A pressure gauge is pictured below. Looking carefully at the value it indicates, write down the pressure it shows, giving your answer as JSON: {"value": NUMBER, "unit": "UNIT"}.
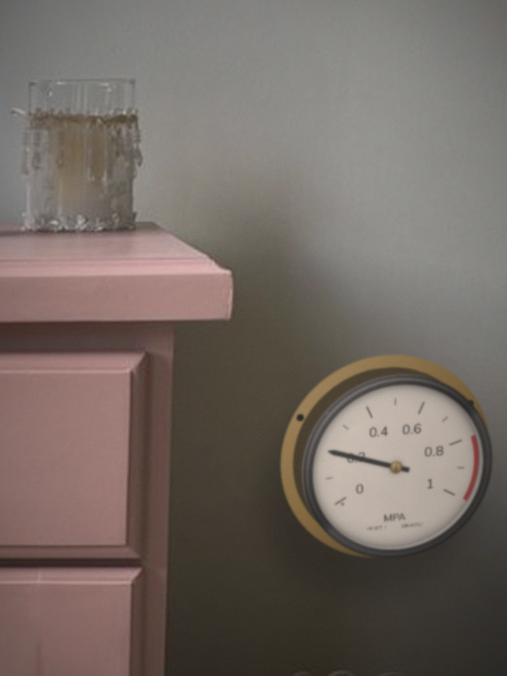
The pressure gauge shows {"value": 0.2, "unit": "MPa"}
